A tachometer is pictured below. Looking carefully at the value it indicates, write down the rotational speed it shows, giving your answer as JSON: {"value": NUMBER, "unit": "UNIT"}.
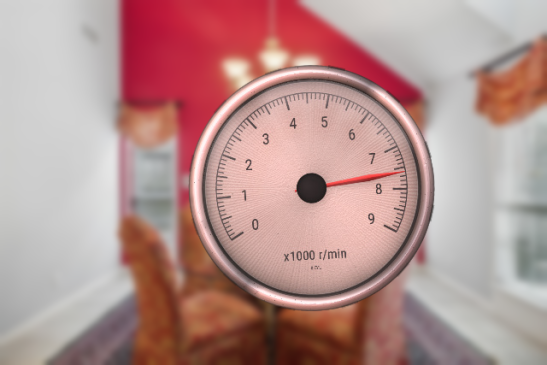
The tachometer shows {"value": 7600, "unit": "rpm"}
